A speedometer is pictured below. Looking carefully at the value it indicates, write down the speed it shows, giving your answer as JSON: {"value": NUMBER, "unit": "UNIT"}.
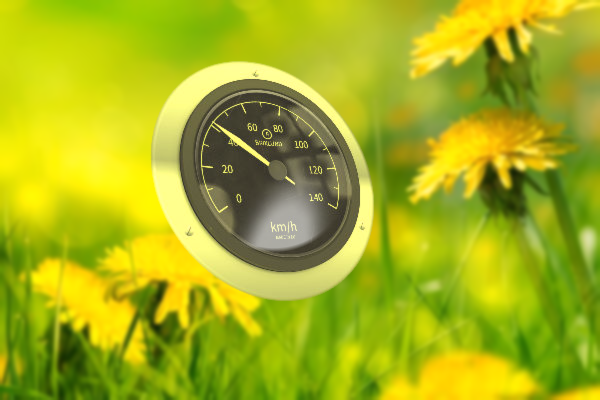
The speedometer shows {"value": 40, "unit": "km/h"}
